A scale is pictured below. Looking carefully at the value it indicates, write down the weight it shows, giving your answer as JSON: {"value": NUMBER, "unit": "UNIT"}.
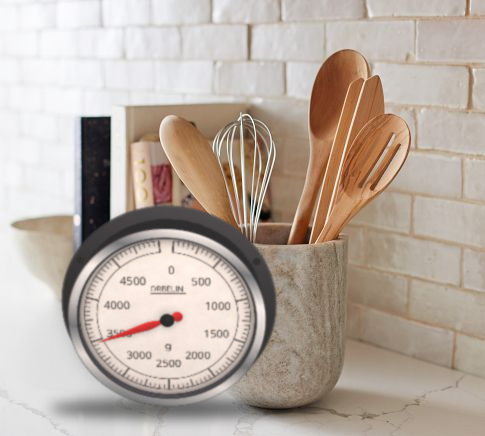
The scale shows {"value": 3500, "unit": "g"}
